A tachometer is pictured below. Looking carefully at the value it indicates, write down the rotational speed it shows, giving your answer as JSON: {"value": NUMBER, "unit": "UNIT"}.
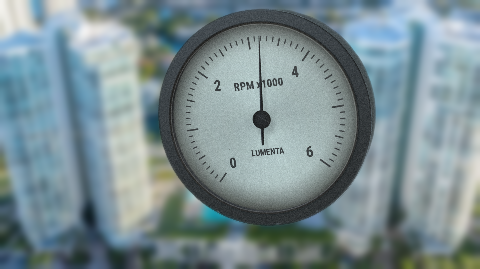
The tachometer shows {"value": 3200, "unit": "rpm"}
